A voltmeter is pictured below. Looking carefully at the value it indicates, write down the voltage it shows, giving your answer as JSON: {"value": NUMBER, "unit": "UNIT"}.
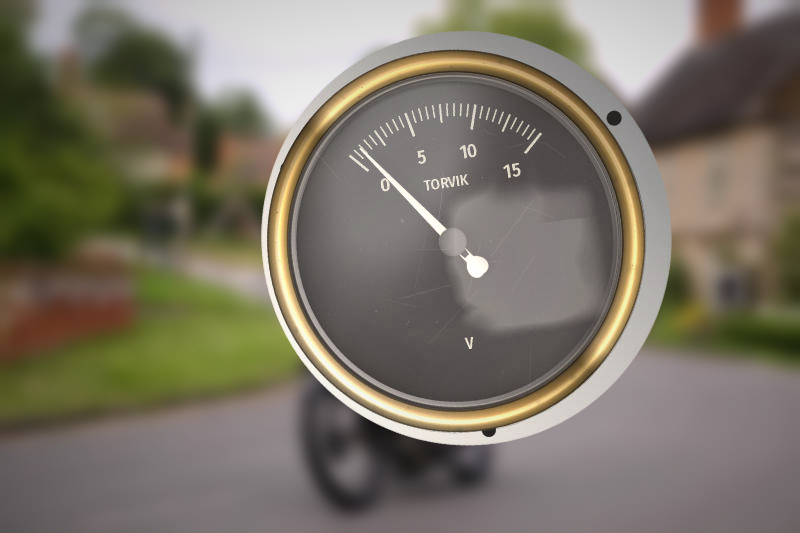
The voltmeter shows {"value": 1, "unit": "V"}
